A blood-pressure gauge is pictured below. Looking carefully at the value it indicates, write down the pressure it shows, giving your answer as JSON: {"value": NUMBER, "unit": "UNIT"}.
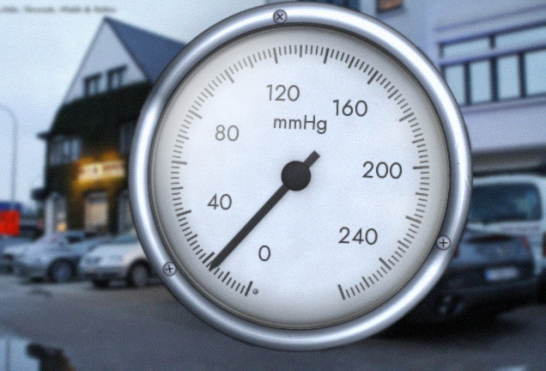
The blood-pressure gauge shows {"value": 16, "unit": "mmHg"}
